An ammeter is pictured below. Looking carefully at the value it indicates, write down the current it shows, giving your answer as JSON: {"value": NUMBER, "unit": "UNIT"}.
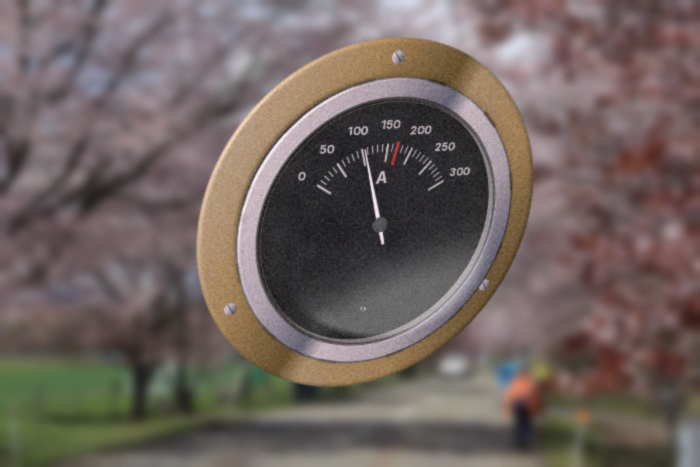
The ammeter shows {"value": 100, "unit": "A"}
